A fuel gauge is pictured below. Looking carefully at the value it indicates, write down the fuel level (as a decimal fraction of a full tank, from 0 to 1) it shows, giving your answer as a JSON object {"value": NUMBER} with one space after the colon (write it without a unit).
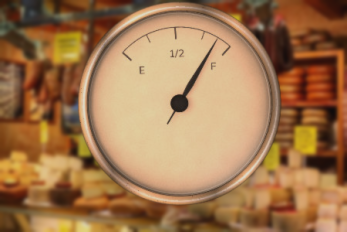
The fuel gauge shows {"value": 0.875}
